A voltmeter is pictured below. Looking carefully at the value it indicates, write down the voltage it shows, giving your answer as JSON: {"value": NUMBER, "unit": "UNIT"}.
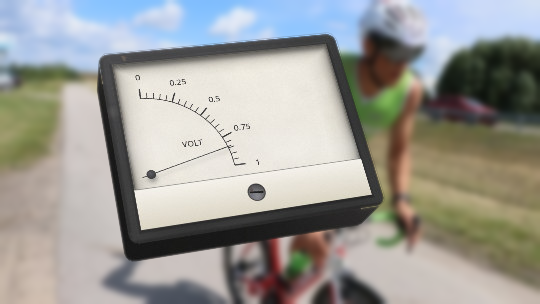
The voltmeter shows {"value": 0.85, "unit": "V"}
